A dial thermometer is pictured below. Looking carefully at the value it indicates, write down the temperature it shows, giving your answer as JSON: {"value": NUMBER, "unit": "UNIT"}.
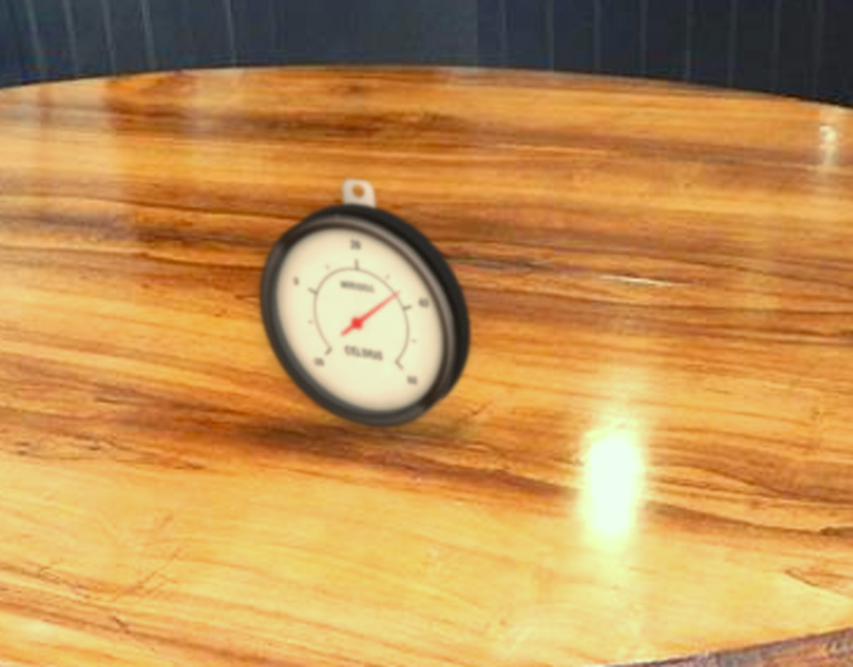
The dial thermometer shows {"value": 35, "unit": "°C"}
